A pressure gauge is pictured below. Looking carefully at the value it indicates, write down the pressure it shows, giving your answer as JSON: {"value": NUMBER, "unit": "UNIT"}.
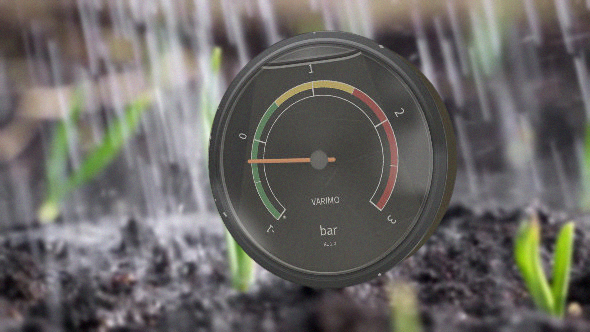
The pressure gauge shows {"value": -0.25, "unit": "bar"}
